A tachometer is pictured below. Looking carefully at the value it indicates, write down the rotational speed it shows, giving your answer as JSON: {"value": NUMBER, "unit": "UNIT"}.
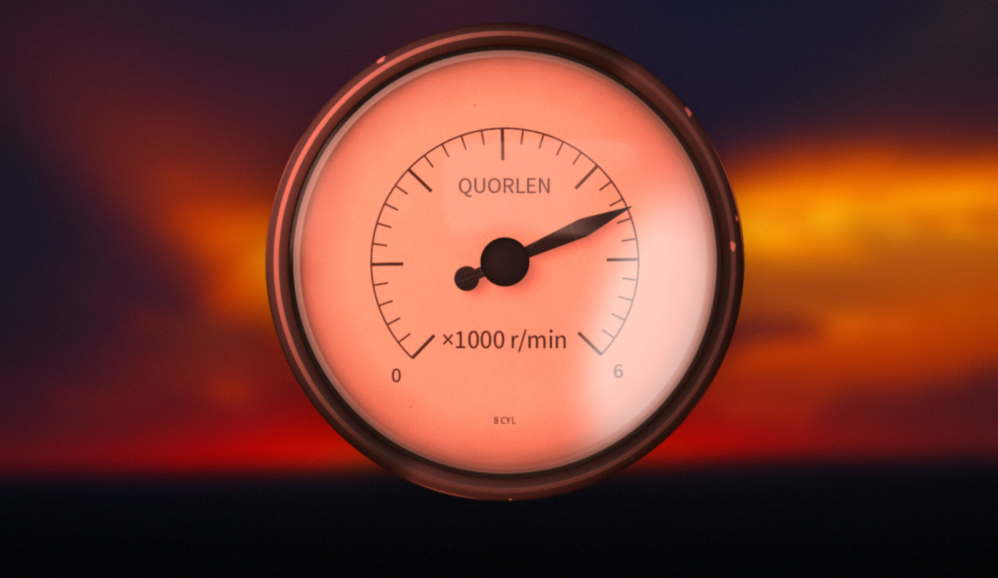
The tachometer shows {"value": 4500, "unit": "rpm"}
